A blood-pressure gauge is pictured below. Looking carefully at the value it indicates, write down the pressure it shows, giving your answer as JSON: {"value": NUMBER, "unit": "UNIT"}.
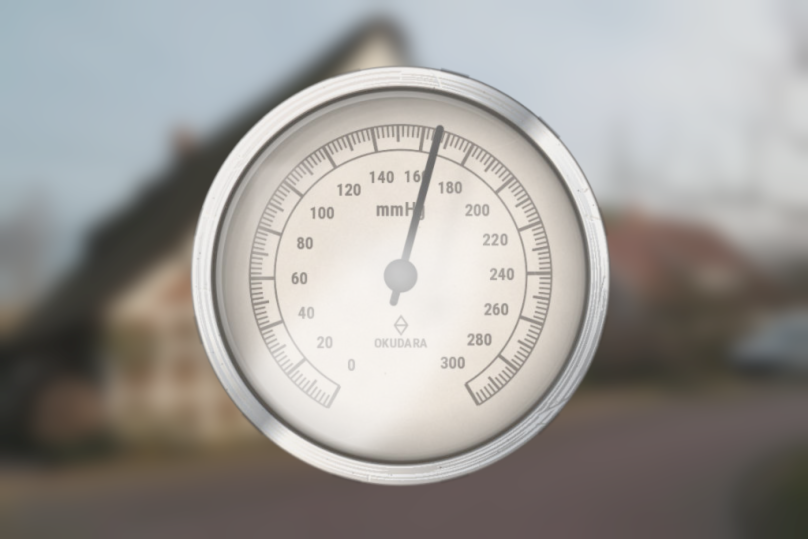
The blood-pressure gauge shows {"value": 166, "unit": "mmHg"}
